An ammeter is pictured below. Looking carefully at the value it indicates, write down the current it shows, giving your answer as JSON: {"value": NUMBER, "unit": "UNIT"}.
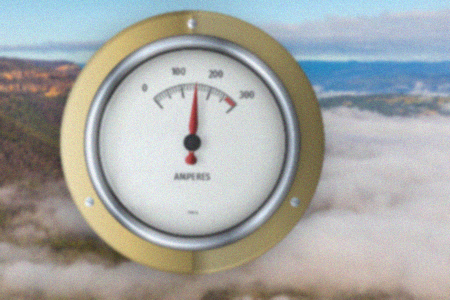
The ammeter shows {"value": 150, "unit": "A"}
